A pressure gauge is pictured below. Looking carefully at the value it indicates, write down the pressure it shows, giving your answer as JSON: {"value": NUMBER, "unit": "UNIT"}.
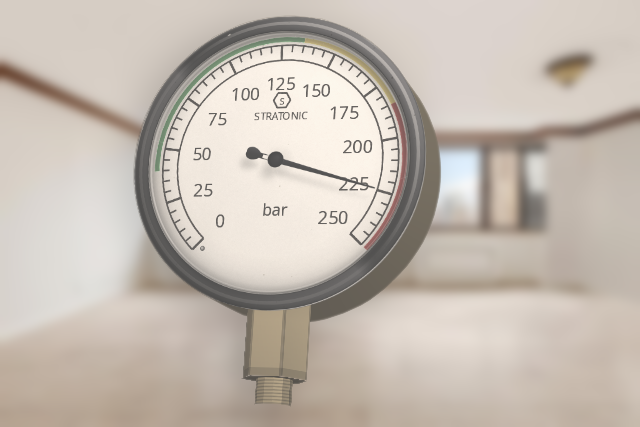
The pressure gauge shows {"value": 225, "unit": "bar"}
